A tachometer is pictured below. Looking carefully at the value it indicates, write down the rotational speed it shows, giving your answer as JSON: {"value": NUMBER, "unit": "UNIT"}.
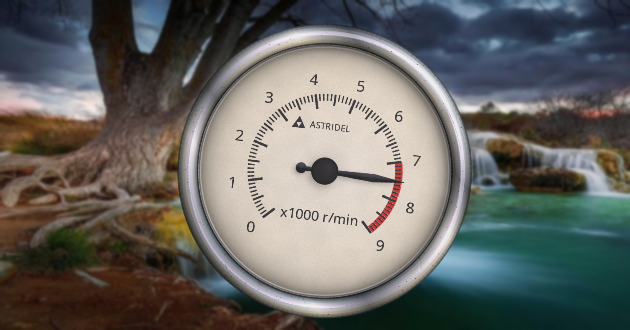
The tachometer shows {"value": 7500, "unit": "rpm"}
